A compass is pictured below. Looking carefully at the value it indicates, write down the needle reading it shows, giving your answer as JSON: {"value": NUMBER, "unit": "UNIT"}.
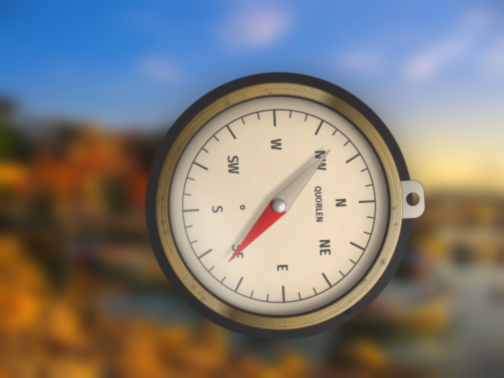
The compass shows {"value": 135, "unit": "°"}
